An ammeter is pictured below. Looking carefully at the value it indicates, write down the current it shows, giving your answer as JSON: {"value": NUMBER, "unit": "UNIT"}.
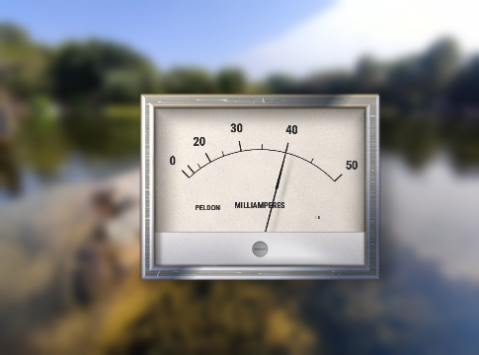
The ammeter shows {"value": 40, "unit": "mA"}
